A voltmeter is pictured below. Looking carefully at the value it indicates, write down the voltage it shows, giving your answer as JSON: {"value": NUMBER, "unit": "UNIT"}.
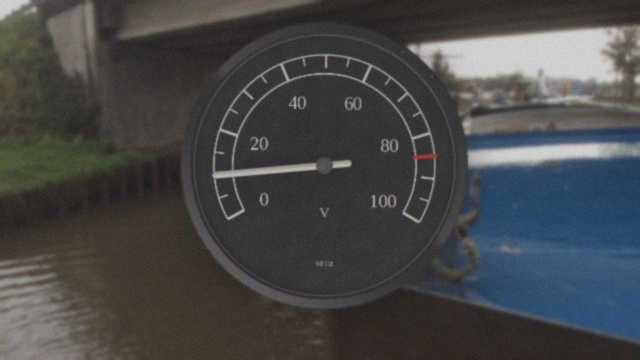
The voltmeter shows {"value": 10, "unit": "V"}
